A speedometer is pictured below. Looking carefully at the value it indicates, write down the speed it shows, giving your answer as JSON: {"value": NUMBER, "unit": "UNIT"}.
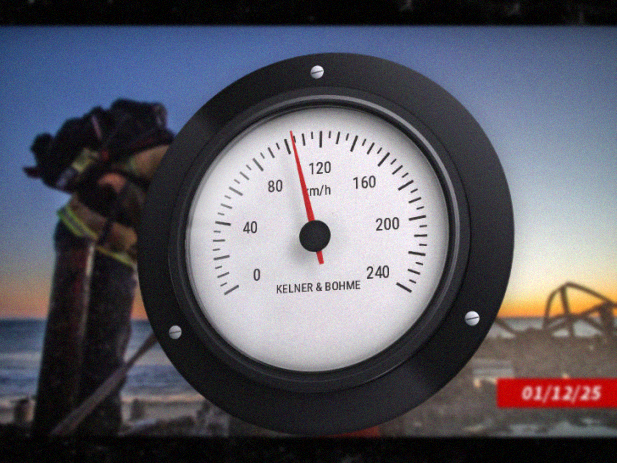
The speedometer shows {"value": 105, "unit": "km/h"}
